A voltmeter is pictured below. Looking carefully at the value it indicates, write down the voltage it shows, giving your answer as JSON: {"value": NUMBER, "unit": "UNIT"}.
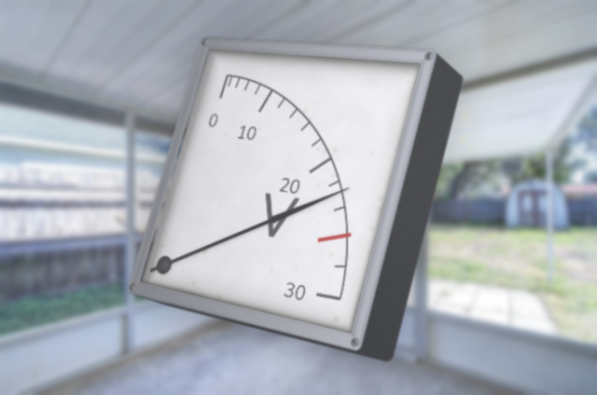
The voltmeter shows {"value": 23, "unit": "V"}
